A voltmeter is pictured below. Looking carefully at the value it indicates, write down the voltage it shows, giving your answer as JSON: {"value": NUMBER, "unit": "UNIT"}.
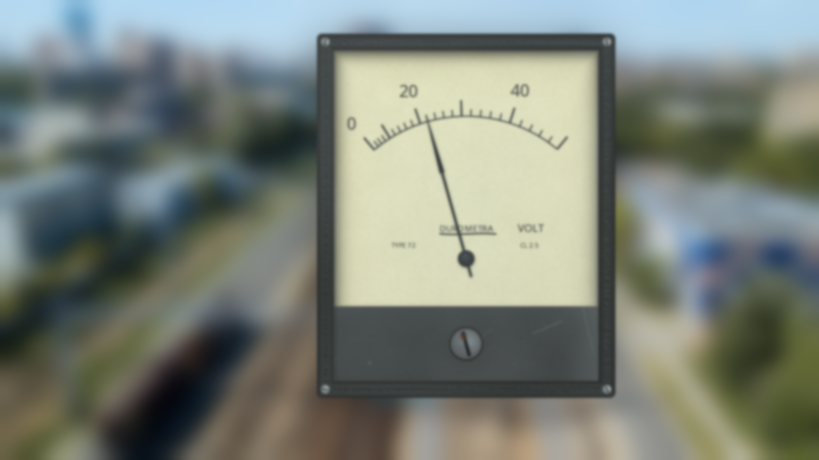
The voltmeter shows {"value": 22, "unit": "V"}
